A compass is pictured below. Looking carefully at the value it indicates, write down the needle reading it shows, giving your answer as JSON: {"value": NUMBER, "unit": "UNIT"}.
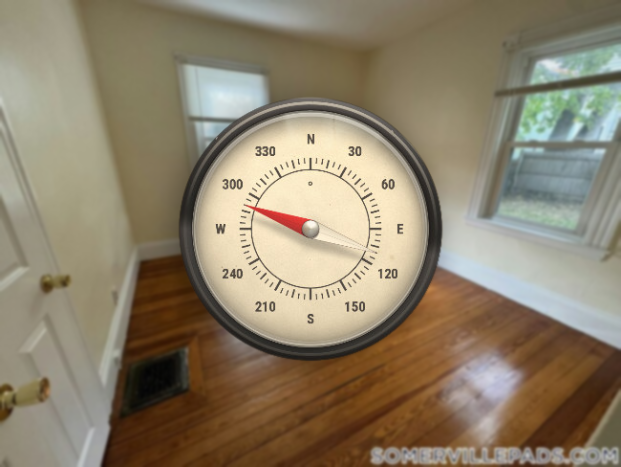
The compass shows {"value": 290, "unit": "°"}
